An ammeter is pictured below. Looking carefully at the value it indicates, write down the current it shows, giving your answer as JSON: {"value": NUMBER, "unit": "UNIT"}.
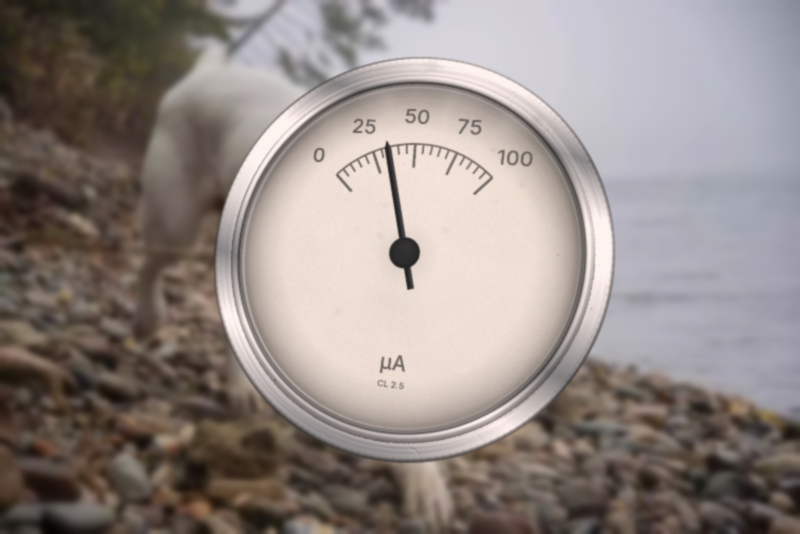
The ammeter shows {"value": 35, "unit": "µA"}
